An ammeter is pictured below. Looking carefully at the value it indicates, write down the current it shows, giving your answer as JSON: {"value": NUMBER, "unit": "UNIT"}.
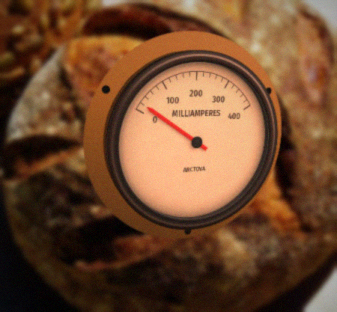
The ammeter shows {"value": 20, "unit": "mA"}
